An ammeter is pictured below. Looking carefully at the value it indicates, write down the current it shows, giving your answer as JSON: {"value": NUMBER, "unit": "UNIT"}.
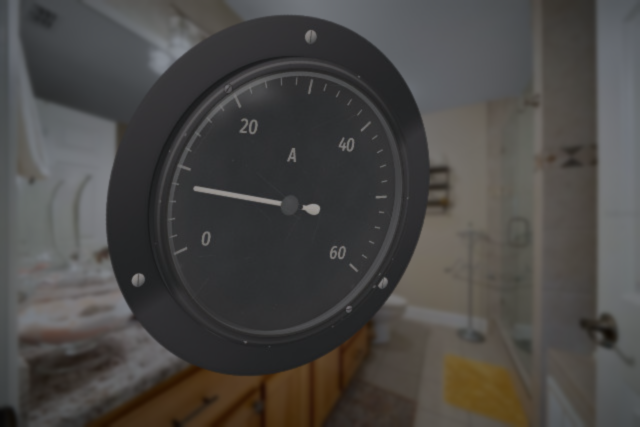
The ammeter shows {"value": 8, "unit": "A"}
